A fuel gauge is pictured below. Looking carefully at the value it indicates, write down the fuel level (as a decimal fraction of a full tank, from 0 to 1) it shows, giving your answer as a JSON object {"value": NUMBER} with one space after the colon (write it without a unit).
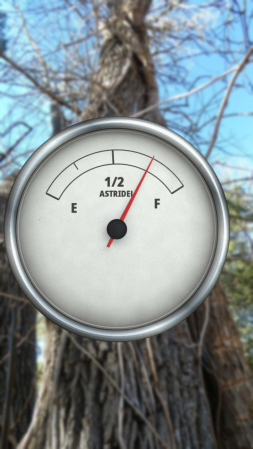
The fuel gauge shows {"value": 0.75}
